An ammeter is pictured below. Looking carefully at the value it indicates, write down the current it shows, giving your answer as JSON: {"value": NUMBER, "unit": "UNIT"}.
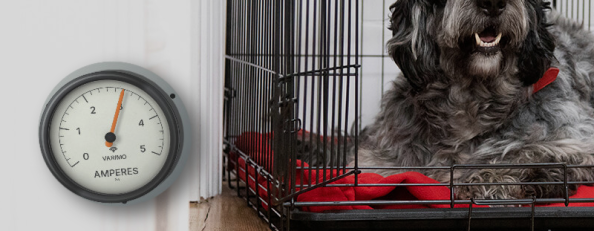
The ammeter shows {"value": 3, "unit": "A"}
